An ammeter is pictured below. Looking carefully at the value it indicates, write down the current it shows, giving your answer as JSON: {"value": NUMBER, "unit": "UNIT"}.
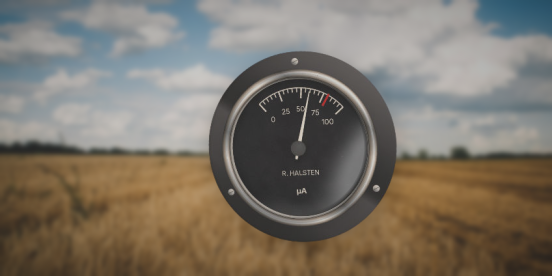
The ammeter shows {"value": 60, "unit": "µA"}
